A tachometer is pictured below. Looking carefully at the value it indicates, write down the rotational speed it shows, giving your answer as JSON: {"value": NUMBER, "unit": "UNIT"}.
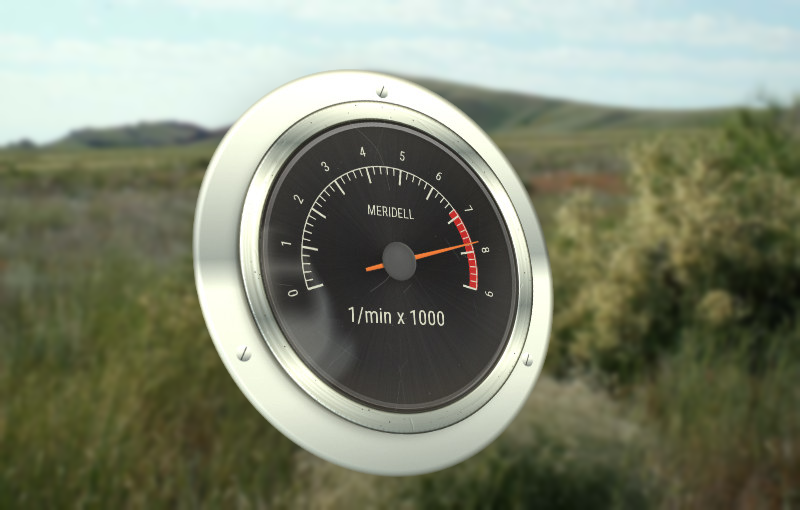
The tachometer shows {"value": 7800, "unit": "rpm"}
